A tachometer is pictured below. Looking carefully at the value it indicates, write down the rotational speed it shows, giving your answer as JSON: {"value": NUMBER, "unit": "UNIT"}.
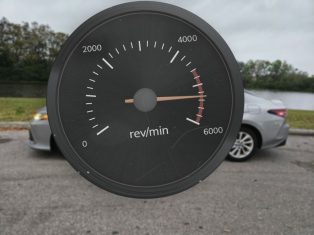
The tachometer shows {"value": 5300, "unit": "rpm"}
